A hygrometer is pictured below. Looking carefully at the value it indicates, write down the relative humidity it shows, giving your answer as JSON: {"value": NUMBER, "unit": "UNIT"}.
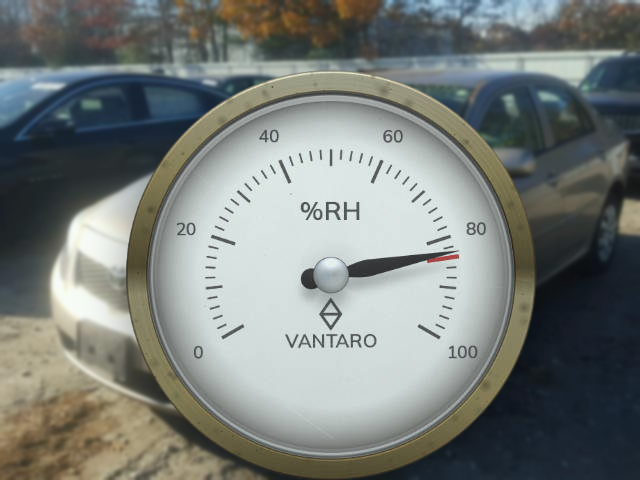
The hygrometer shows {"value": 83, "unit": "%"}
